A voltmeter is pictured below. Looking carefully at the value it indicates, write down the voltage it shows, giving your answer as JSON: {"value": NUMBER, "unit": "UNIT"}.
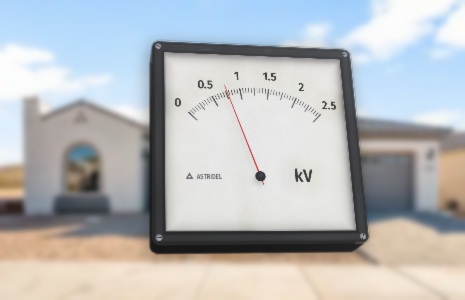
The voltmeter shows {"value": 0.75, "unit": "kV"}
